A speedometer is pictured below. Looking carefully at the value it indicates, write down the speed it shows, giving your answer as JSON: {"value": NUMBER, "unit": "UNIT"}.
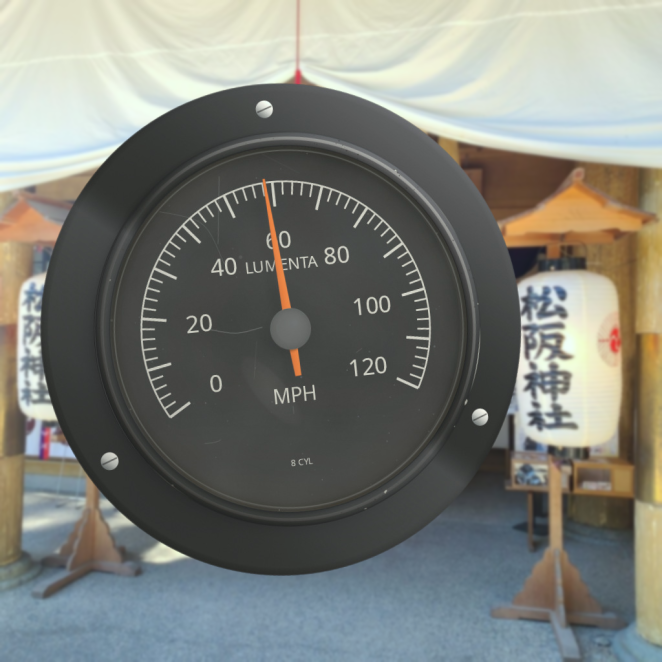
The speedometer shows {"value": 58, "unit": "mph"}
